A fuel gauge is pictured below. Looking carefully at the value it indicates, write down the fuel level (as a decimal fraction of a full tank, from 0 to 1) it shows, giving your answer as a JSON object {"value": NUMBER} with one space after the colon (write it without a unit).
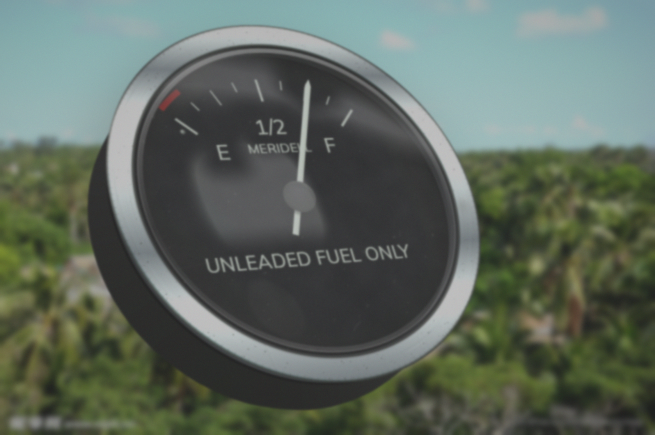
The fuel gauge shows {"value": 0.75}
